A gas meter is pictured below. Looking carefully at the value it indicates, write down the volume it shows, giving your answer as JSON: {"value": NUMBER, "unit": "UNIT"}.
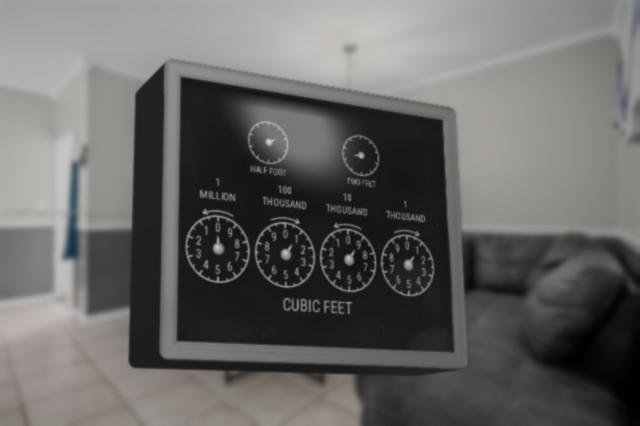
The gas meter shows {"value": 9100, "unit": "ft³"}
